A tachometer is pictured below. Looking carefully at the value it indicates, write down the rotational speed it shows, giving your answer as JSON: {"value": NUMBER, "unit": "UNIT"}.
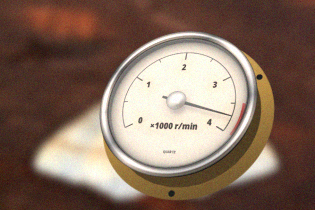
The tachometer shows {"value": 3750, "unit": "rpm"}
